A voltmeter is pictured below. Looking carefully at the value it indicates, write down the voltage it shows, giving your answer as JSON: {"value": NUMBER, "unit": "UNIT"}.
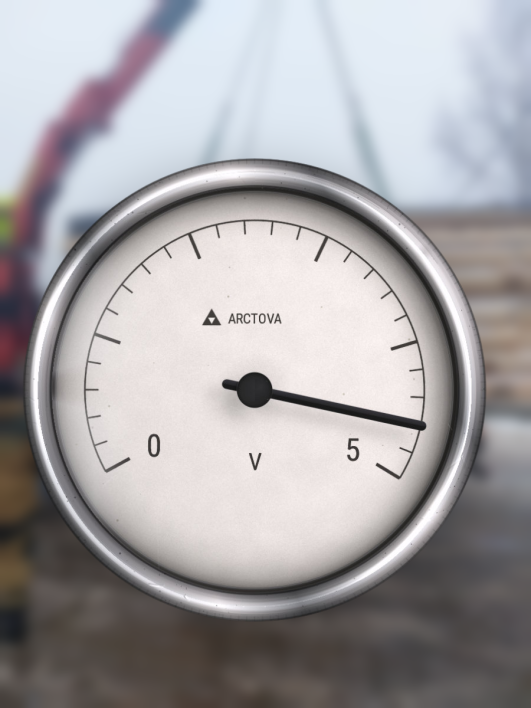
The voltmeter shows {"value": 4.6, "unit": "V"}
